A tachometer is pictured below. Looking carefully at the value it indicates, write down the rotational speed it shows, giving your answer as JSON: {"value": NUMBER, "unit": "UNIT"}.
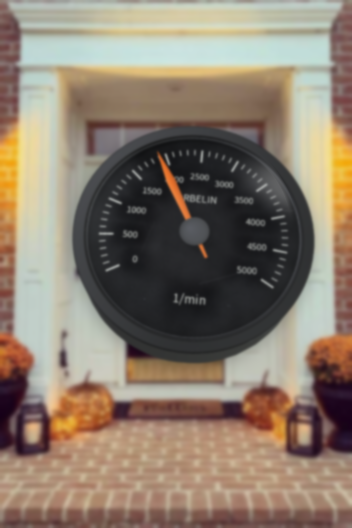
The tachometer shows {"value": 1900, "unit": "rpm"}
